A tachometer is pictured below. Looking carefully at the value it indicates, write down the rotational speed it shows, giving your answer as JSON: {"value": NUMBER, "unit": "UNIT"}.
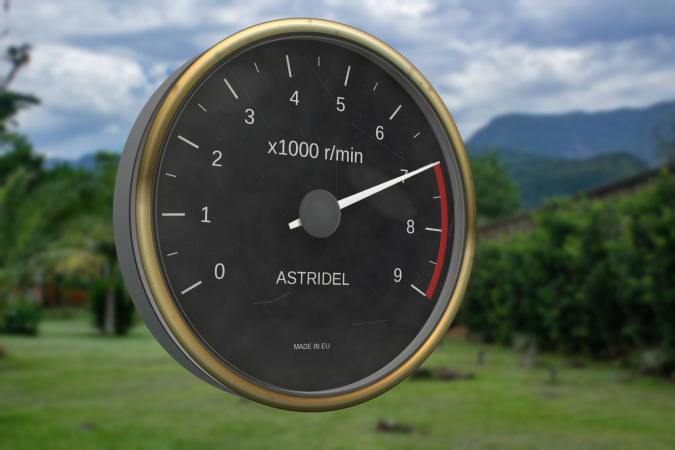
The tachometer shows {"value": 7000, "unit": "rpm"}
